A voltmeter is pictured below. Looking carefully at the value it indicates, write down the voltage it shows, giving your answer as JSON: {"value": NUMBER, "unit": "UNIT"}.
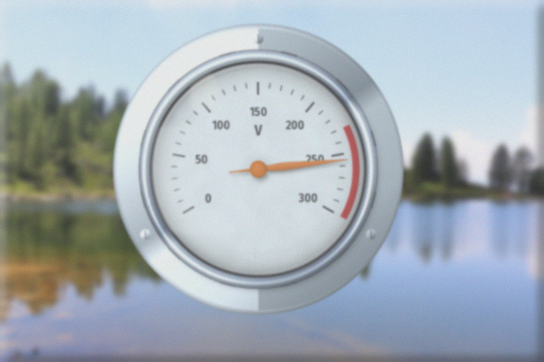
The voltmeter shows {"value": 255, "unit": "V"}
